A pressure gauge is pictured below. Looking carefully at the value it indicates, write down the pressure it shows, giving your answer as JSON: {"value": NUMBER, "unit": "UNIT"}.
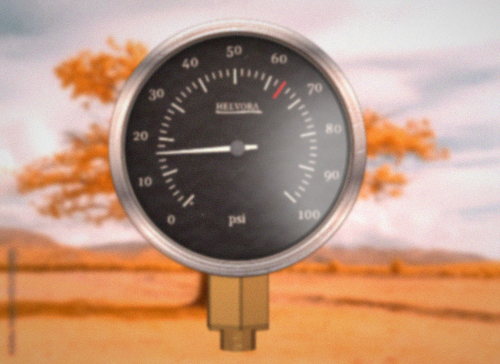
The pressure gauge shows {"value": 16, "unit": "psi"}
